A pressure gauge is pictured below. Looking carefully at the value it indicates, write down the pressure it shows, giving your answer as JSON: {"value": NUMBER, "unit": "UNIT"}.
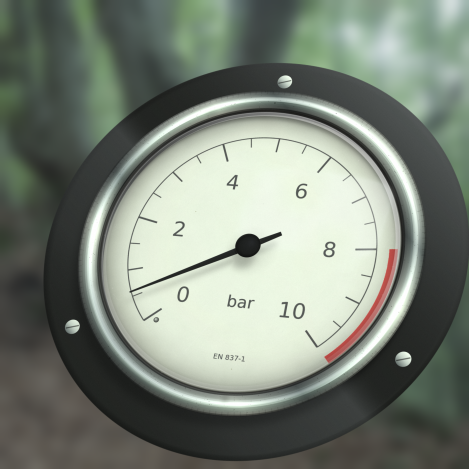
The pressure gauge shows {"value": 0.5, "unit": "bar"}
